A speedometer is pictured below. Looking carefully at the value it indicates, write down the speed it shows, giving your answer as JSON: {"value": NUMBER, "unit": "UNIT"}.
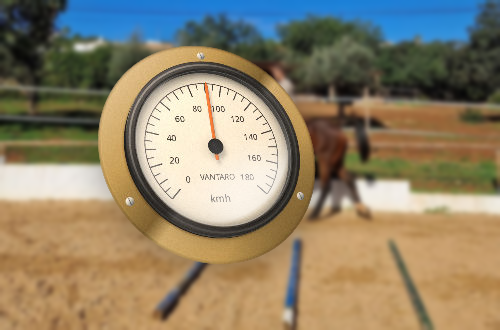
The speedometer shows {"value": 90, "unit": "km/h"}
